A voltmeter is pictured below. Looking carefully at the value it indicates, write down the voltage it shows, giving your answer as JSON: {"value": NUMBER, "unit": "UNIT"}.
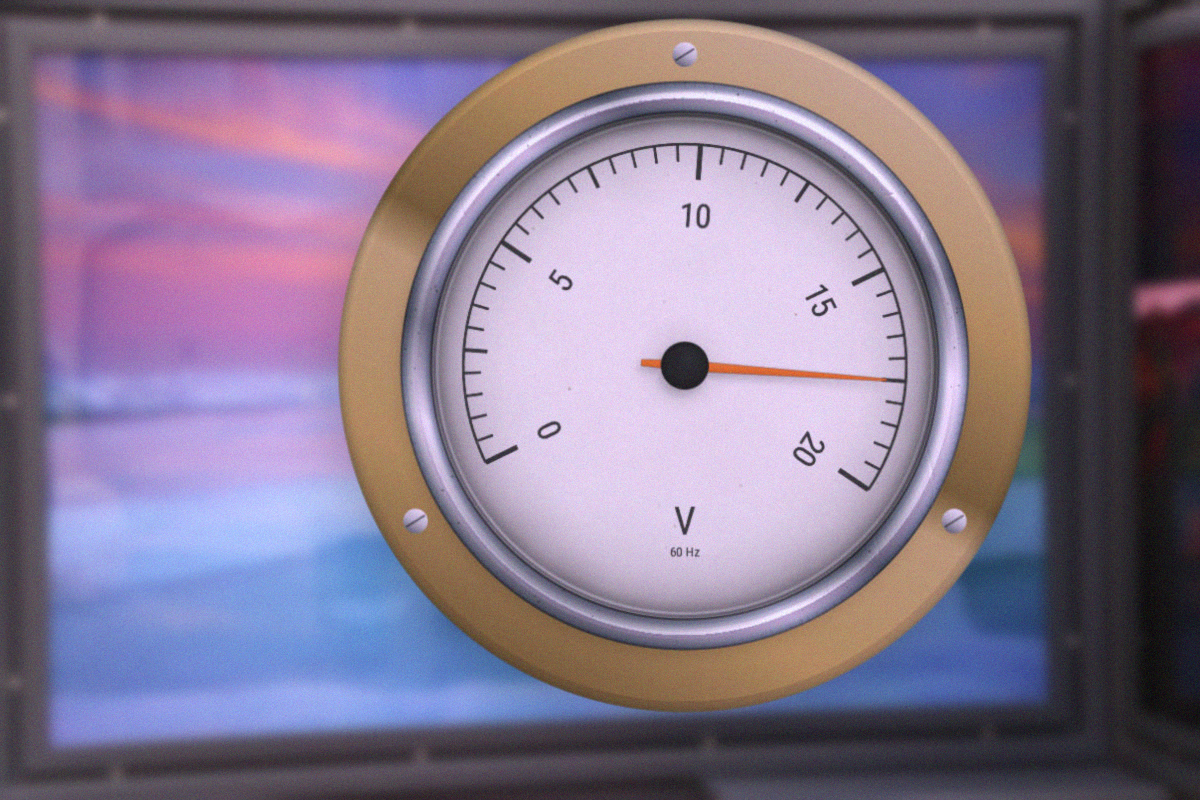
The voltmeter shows {"value": 17.5, "unit": "V"}
